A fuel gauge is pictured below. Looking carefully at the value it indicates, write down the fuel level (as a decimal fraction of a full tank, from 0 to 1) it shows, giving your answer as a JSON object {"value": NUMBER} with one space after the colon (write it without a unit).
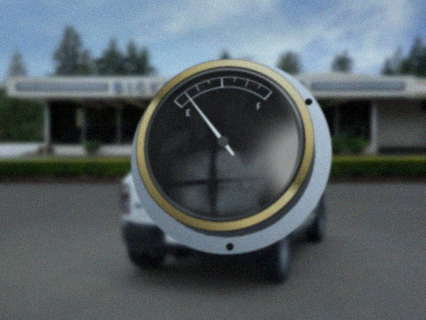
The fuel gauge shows {"value": 0.125}
